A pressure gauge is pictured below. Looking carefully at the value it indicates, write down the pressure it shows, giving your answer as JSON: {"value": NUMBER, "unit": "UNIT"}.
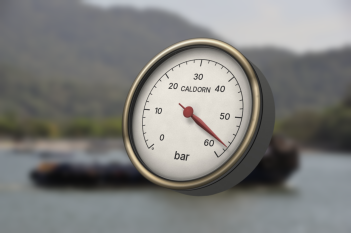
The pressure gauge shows {"value": 57, "unit": "bar"}
